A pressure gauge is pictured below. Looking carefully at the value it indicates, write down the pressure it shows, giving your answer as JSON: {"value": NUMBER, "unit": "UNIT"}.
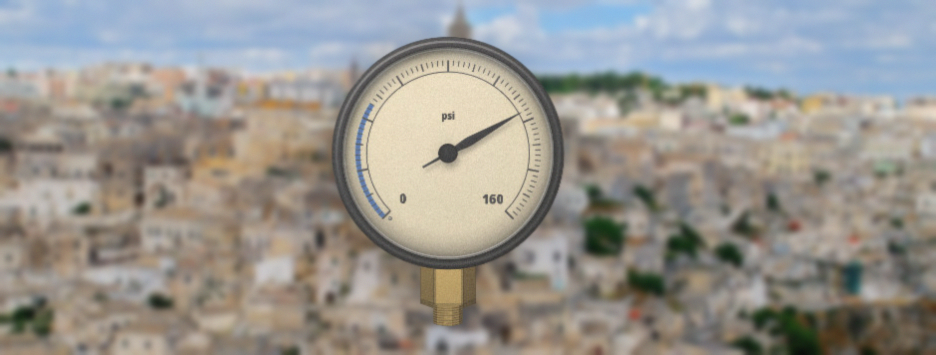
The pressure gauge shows {"value": 116, "unit": "psi"}
